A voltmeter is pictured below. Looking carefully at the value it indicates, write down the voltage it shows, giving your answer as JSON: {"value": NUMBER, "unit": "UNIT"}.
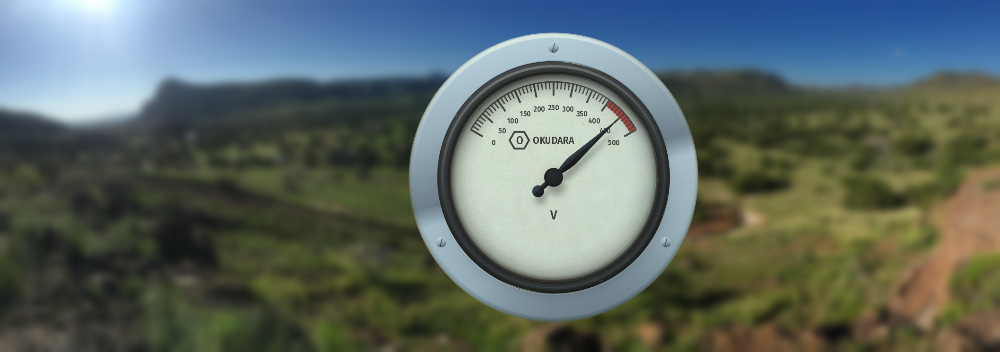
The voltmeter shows {"value": 450, "unit": "V"}
